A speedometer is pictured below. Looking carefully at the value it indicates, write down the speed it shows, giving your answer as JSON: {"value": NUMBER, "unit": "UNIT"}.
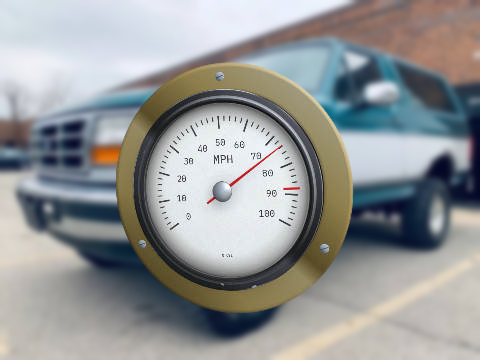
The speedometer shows {"value": 74, "unit": "mph"}
